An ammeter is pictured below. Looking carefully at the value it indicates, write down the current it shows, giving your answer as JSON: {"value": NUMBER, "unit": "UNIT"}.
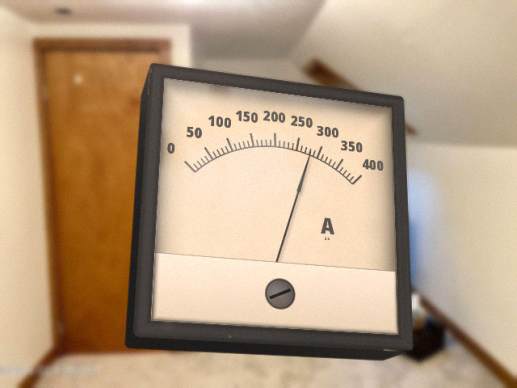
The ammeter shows {"value": 280, "unit": "A"}
